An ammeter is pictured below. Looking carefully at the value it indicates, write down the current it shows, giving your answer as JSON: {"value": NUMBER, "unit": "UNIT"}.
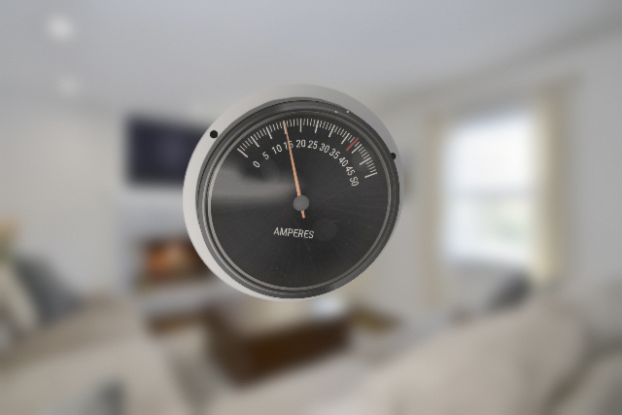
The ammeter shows {"value": 15, "unit": "A"}
